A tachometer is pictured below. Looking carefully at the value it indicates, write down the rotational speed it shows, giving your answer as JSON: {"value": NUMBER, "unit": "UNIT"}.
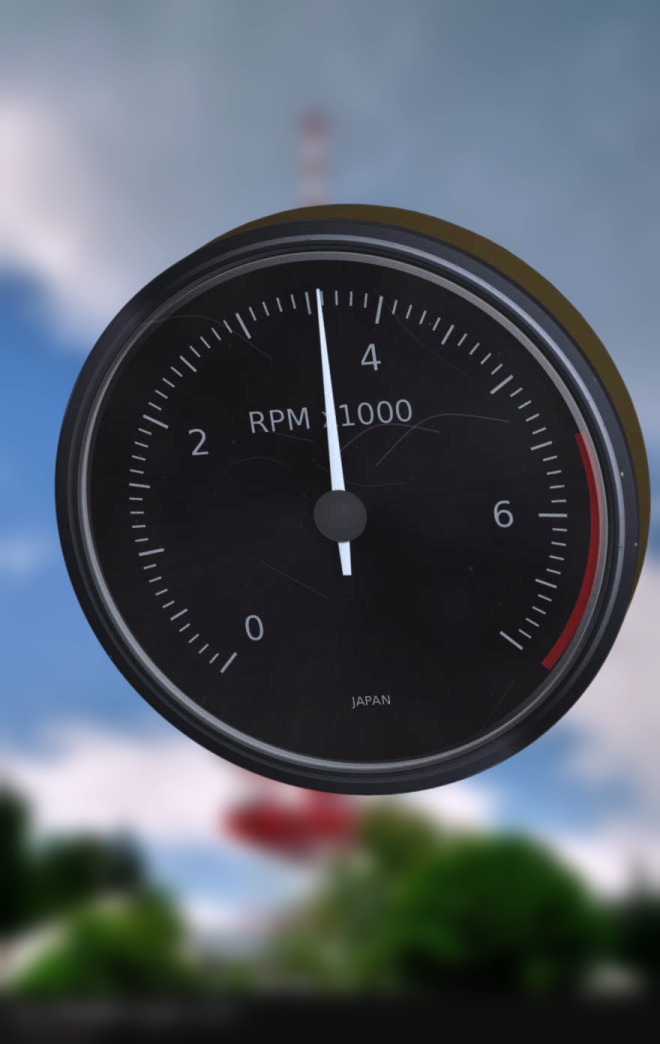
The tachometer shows {"value": 3600, "unit": "rpm"}
